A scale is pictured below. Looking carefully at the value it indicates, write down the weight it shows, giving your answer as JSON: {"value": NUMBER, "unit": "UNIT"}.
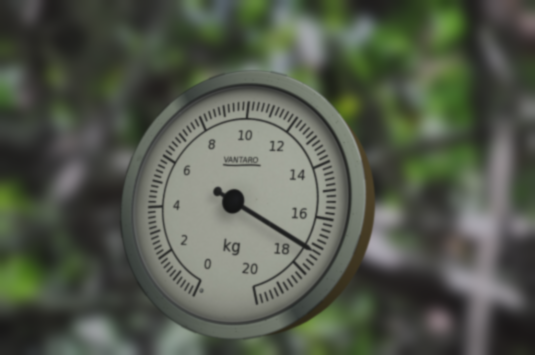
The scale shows {"value": 17.2, "unit": "kg"}
